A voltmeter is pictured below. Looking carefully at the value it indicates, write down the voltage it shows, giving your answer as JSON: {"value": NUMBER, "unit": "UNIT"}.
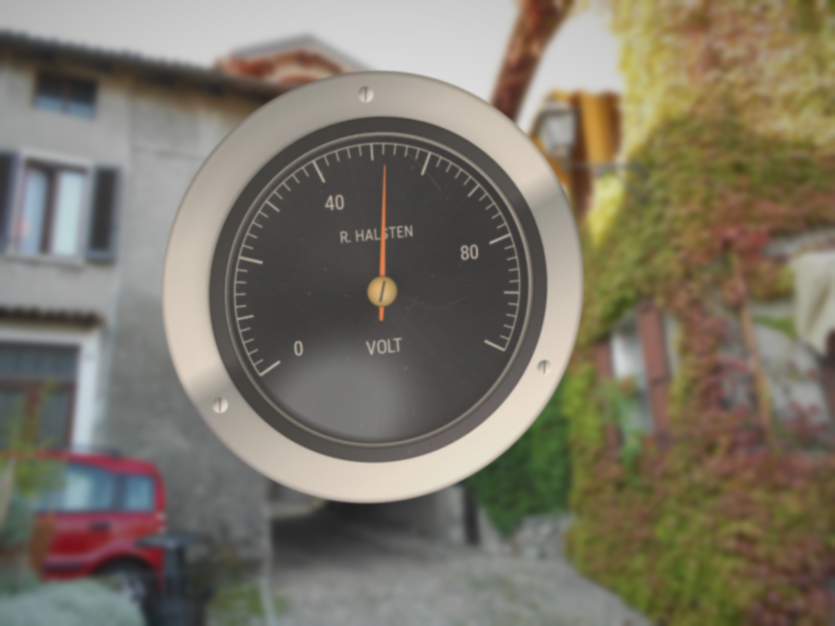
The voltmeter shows {"value": 52, "unit": "V"}
